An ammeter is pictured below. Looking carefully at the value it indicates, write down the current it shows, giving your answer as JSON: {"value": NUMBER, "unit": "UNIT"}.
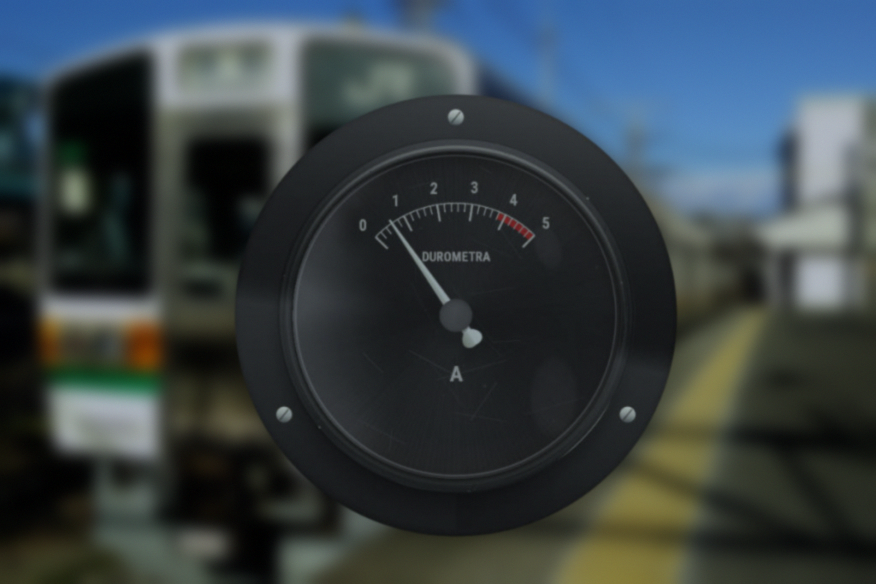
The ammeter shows {"value": 0.6, "unit": "A"}
